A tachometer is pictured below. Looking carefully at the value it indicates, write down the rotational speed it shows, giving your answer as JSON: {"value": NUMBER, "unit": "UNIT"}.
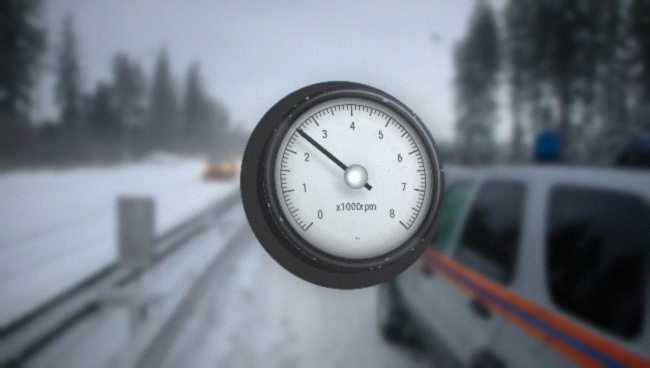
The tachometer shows {"value": 2500, "unit": "rpm"}
